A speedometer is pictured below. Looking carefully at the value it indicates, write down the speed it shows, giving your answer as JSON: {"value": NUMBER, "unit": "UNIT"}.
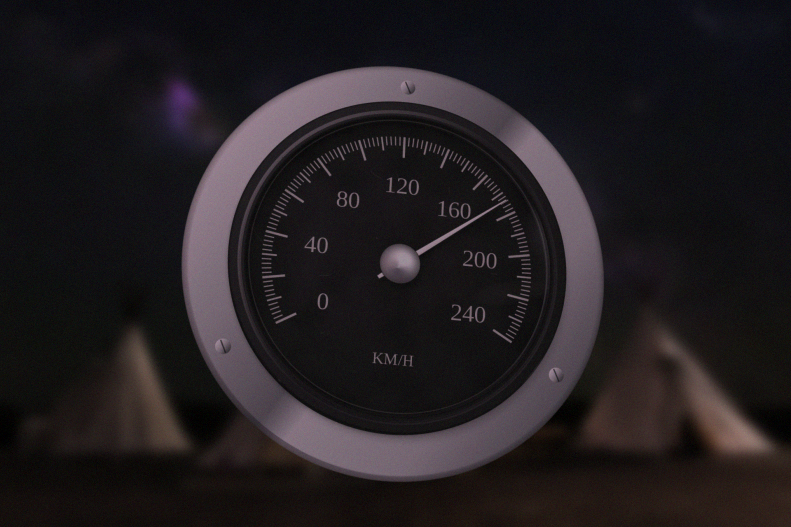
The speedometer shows {"value": 174, "unit": "km/h"}
